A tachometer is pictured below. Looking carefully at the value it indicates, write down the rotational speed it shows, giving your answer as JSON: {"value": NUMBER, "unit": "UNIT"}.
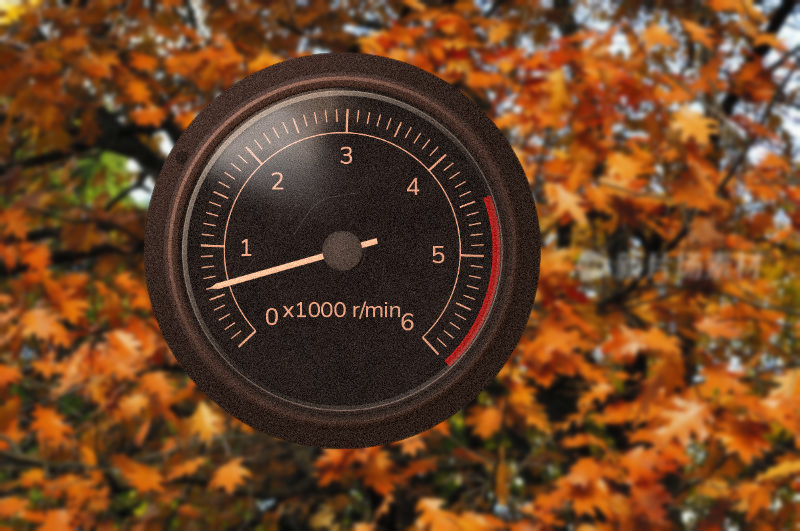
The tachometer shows {"value": 600, "unit": "rpm"}
